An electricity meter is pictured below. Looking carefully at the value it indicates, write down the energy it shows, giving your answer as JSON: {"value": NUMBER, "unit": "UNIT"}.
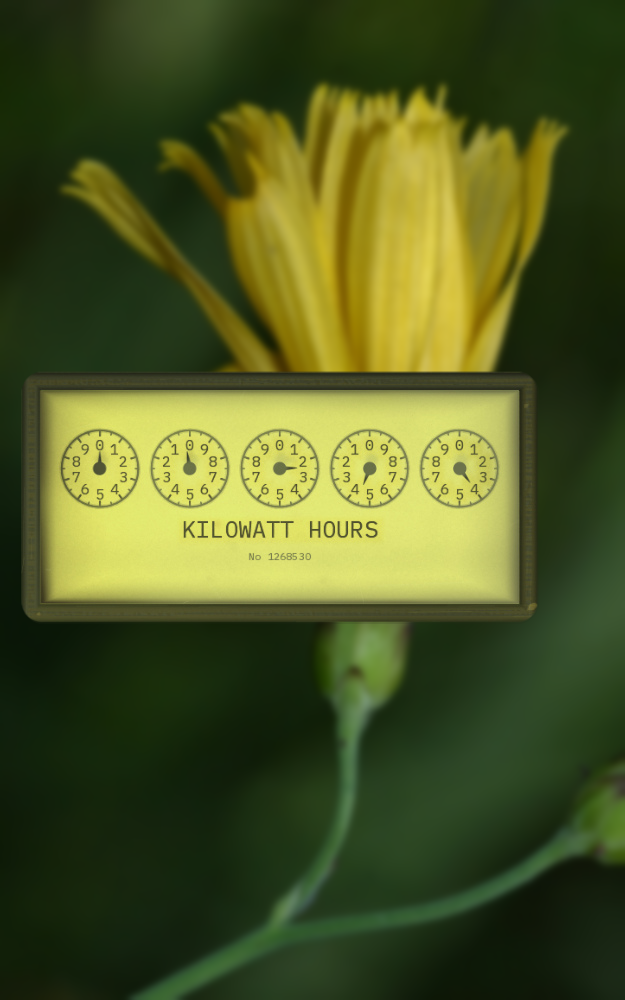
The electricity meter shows {"value": 244, "unit": "kWh"}
